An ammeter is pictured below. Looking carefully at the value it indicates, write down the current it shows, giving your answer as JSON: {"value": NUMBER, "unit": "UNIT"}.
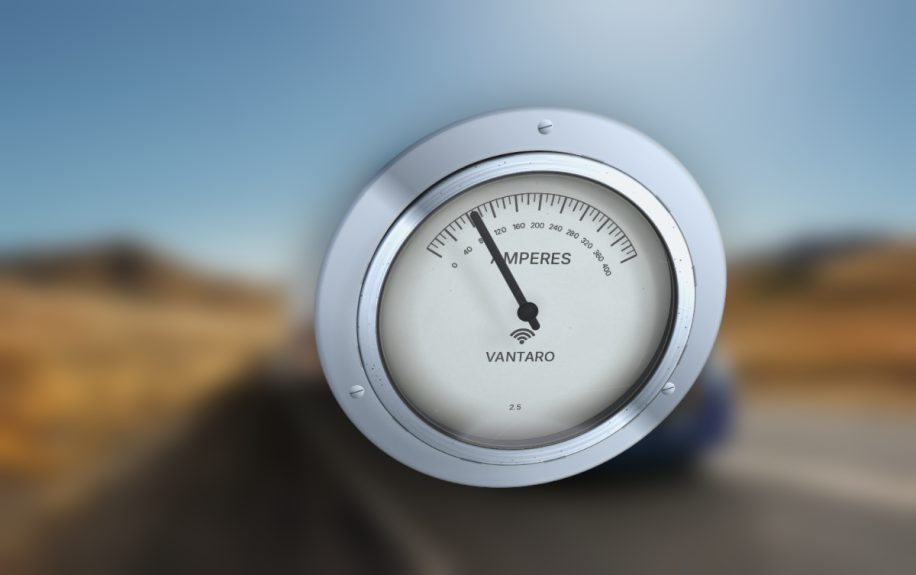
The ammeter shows {"value": 90, "unit": "A"}
